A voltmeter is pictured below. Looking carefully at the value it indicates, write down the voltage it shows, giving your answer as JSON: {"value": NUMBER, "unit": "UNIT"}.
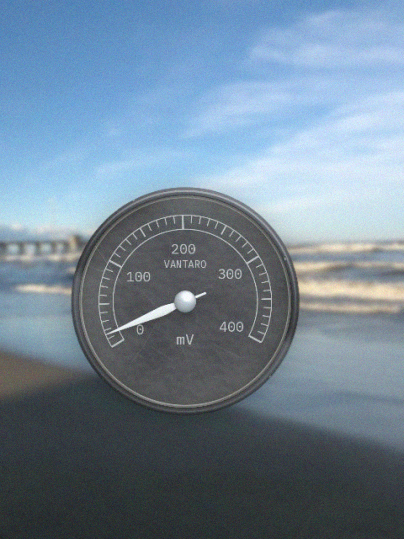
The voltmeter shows {"value": 15, "unit": "mV"}
